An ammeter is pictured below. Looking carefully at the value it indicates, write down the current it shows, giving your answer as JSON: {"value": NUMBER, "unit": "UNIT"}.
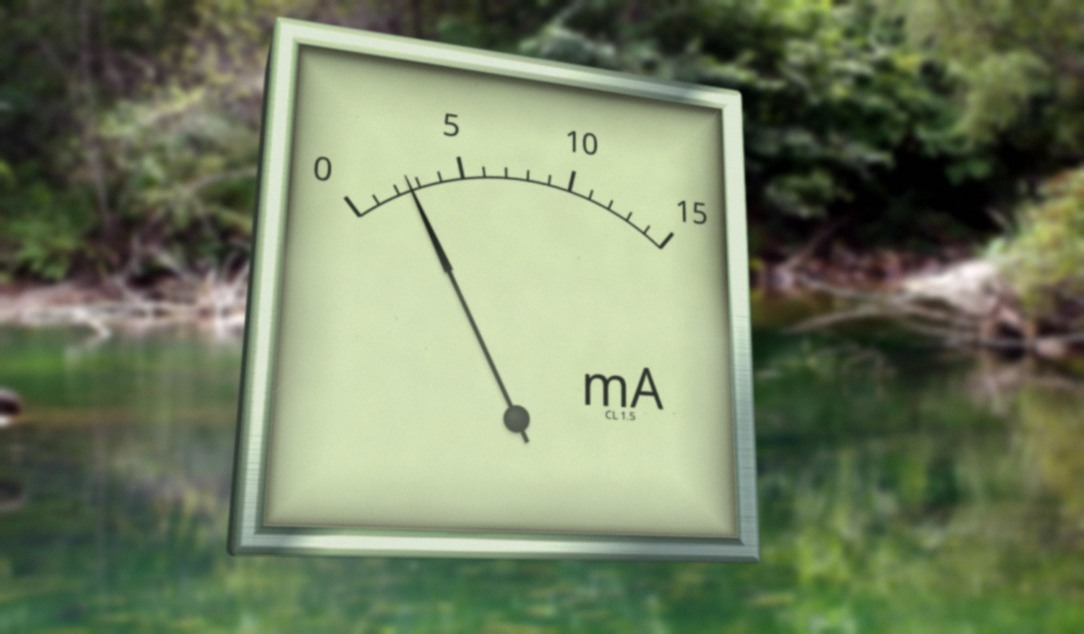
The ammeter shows {"value": 2.5, "unit": "mA"}
